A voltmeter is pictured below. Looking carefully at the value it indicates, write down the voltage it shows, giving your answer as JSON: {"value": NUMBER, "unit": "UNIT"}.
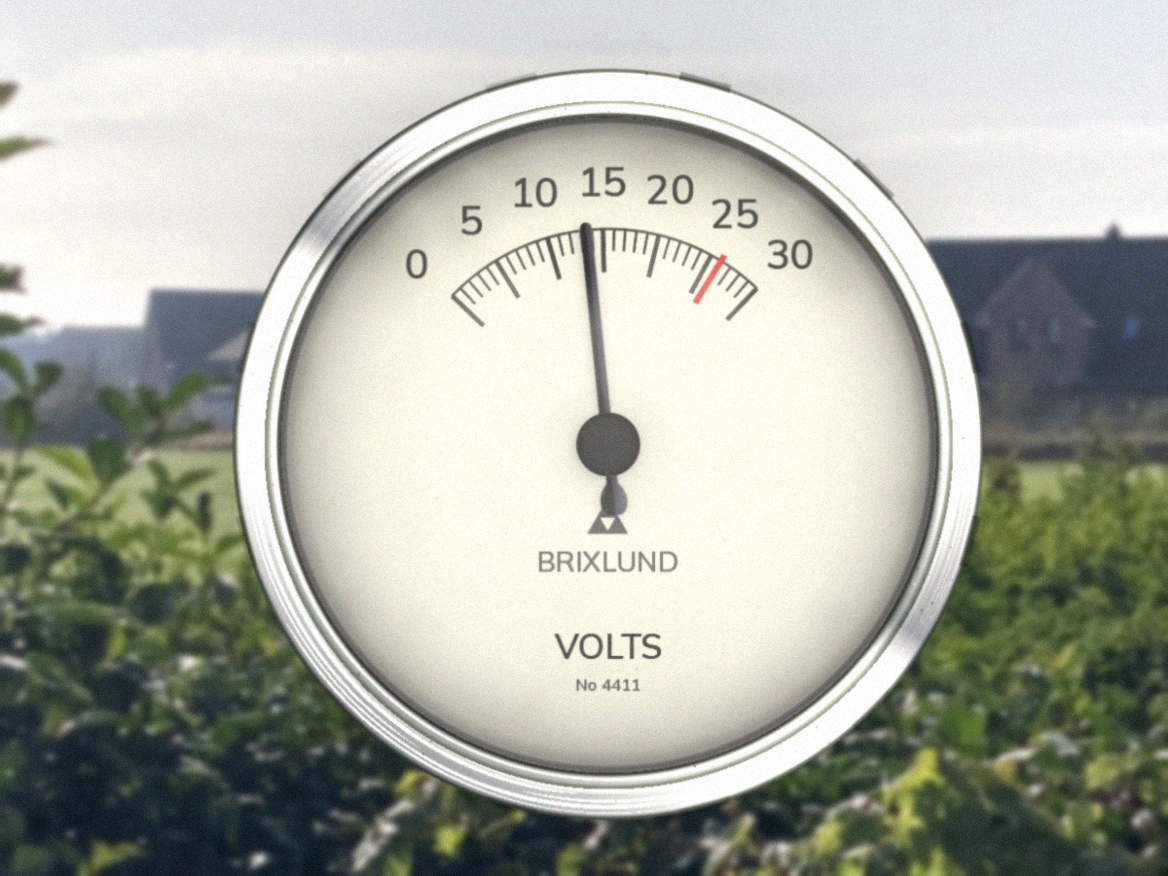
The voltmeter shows {"value": 13.5, "unit": "V"}
